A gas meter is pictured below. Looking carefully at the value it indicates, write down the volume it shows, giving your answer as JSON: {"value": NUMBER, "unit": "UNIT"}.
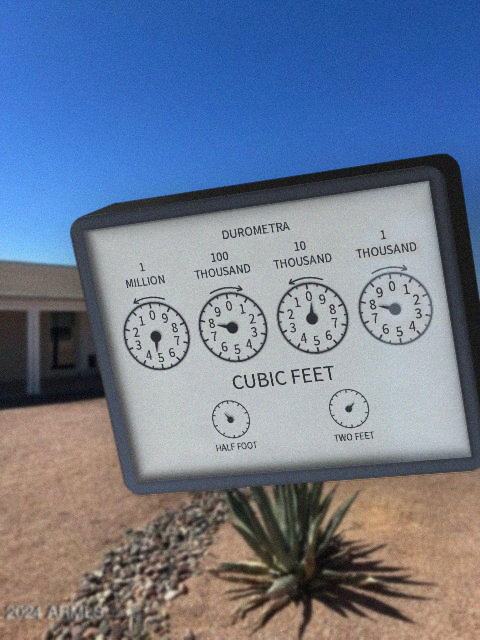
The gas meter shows {"value": 479800, "unit": "ft³"}
